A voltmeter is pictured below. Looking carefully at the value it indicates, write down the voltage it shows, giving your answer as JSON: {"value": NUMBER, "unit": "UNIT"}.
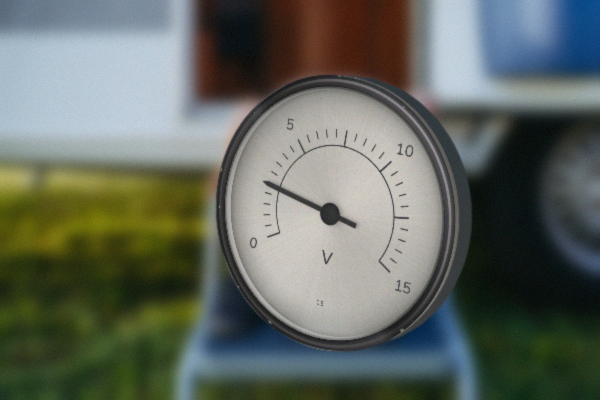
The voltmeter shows {"value": 2.5, "unit": "V"}
